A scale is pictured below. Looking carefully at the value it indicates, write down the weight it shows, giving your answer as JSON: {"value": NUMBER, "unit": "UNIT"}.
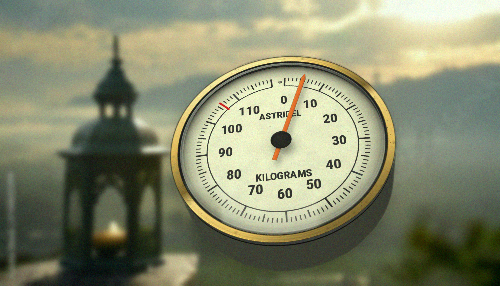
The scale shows {"value": 5, "unit": "kg"}
